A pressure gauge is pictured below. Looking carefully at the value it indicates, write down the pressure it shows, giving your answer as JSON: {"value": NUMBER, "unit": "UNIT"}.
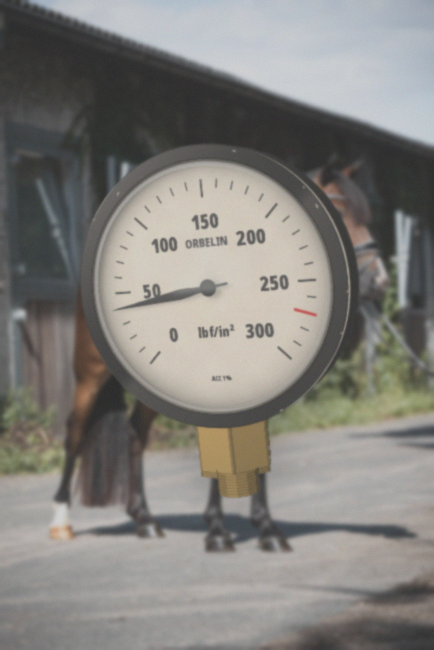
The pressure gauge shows {"value": 40, "unit": "psi"}
